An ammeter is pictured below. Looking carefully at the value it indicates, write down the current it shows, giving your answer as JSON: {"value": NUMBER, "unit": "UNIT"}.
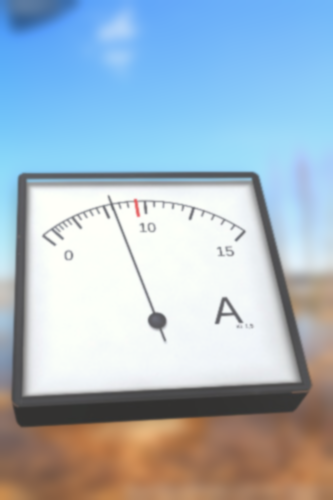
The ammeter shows {"value": 8, "unit": "A"}
